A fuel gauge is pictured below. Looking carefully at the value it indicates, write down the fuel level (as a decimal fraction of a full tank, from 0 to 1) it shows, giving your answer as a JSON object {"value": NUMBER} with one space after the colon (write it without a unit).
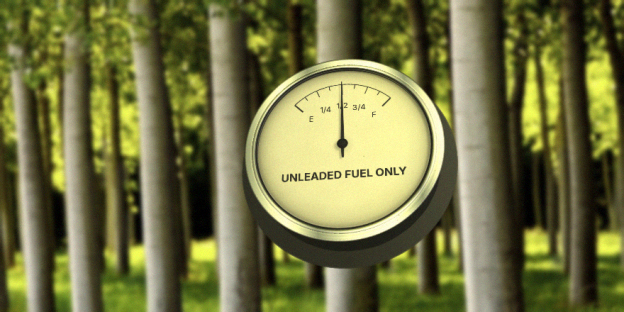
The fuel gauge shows {"value": 0.5}
